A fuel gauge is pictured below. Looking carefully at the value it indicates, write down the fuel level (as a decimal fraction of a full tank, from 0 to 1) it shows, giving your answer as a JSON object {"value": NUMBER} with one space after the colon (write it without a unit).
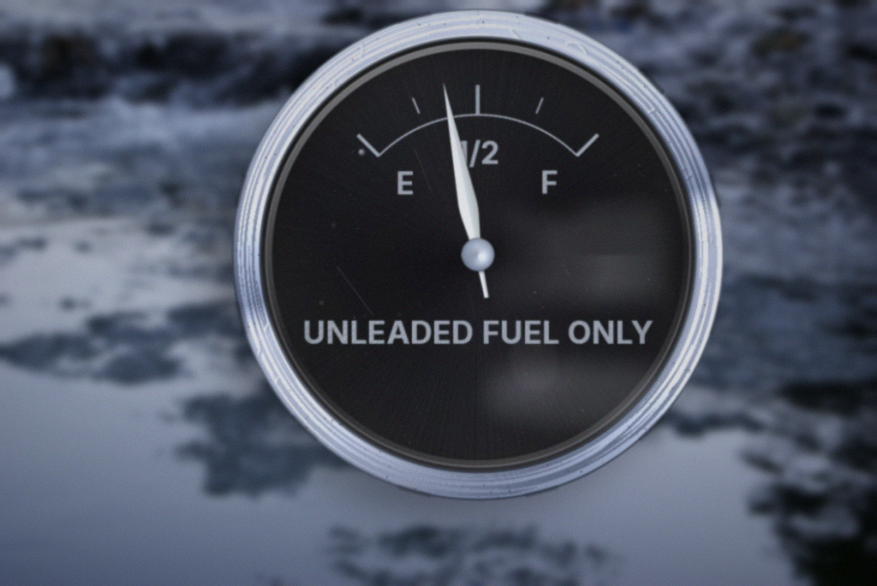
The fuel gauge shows {"value": 0.375}
